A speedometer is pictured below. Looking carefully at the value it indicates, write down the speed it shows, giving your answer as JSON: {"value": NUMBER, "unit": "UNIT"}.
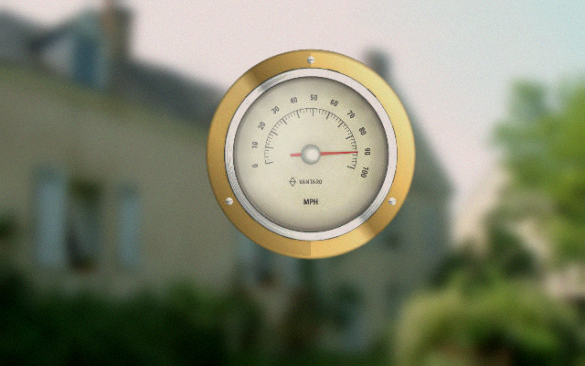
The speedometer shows {"value": 90, "unit": "mph"}
